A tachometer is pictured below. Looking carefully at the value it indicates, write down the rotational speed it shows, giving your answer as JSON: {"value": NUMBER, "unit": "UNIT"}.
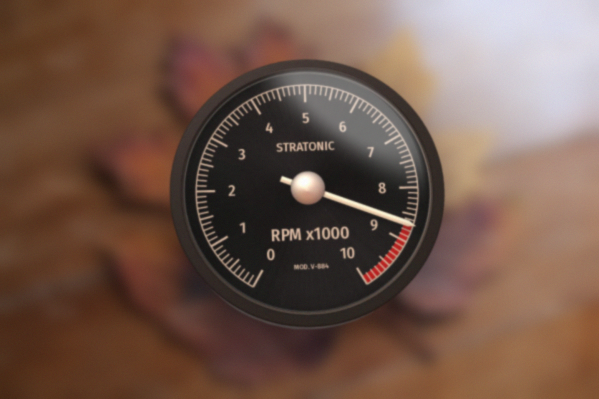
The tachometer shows {"value": 8700, "unit": "rpm"}
